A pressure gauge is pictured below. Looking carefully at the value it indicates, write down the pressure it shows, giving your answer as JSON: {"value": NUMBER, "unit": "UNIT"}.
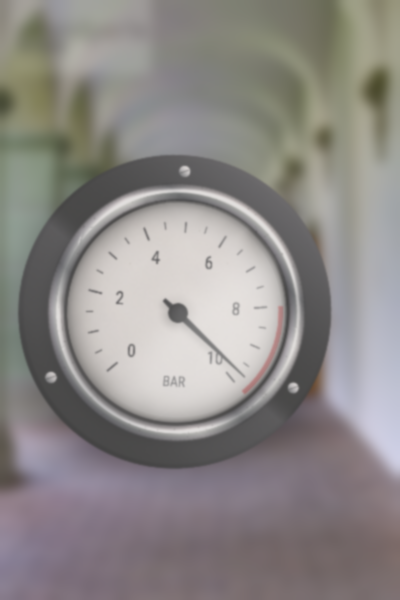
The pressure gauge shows {"value": 9.75, "unit": "bar"}
